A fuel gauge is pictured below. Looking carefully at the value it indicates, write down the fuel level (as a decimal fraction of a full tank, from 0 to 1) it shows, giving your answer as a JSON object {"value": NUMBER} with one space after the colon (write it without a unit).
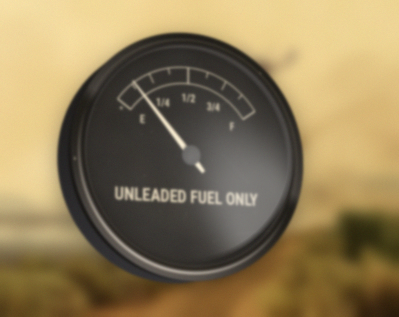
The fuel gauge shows {"value": 0.125}
